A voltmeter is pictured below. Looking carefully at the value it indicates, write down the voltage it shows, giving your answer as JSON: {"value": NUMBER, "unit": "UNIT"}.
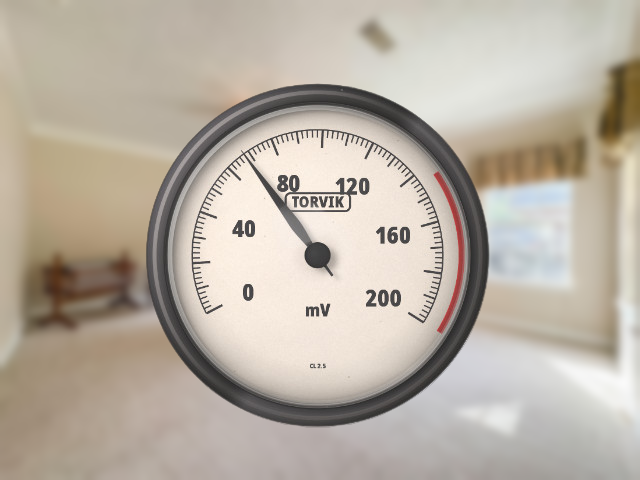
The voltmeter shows {"value": 68, "unit": "mV"}
